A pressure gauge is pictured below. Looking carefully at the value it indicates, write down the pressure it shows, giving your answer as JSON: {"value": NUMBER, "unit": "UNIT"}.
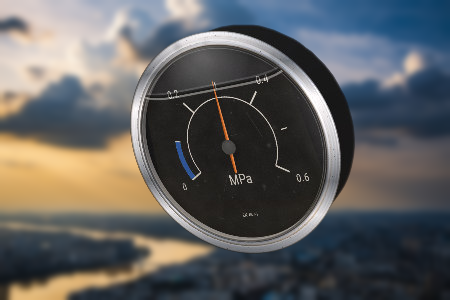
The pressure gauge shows {"value": 0.3, "unit": "MPa"}
